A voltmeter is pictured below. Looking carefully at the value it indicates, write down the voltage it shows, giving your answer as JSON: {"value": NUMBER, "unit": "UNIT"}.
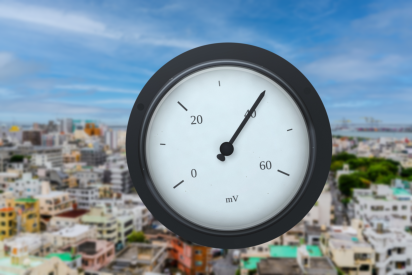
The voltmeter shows {"value": 40, "unit": "mV"}
